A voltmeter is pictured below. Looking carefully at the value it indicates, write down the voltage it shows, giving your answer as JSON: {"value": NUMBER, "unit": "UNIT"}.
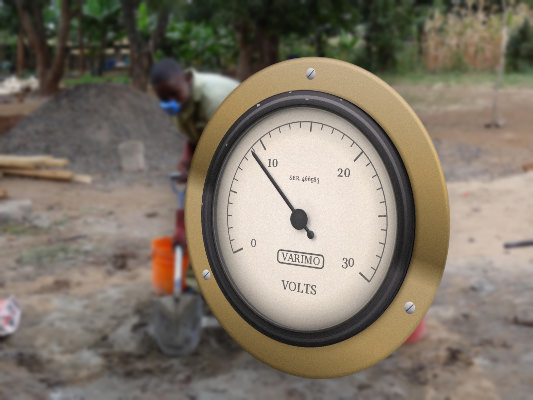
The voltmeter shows {"value": 9, "unit": "V"}
